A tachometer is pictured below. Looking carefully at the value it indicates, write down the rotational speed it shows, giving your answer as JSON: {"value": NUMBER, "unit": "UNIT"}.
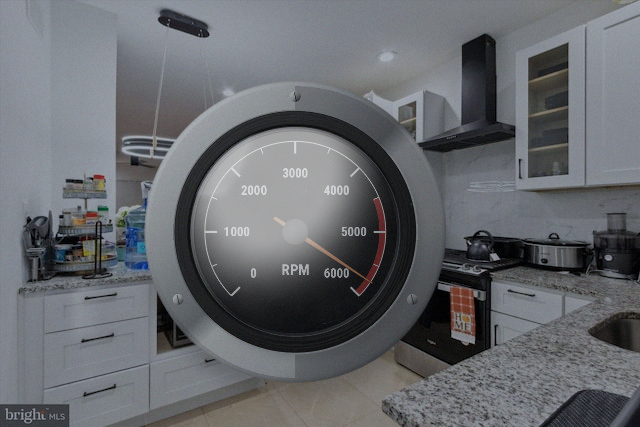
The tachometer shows {"value": 5750, "unit": "rpm"}
